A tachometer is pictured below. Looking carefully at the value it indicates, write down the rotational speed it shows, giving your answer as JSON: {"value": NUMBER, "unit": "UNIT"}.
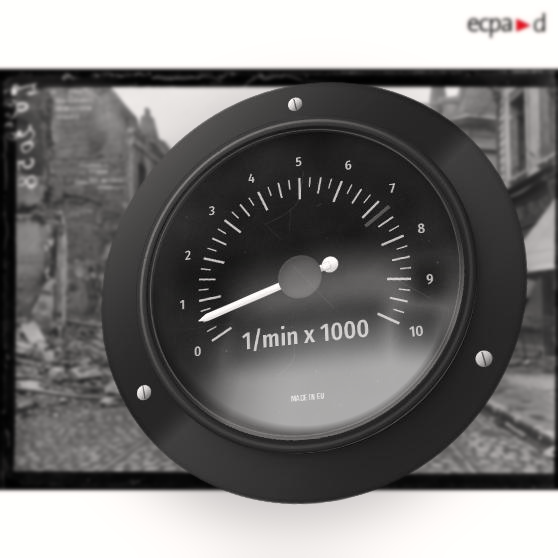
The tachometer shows {"value": 500, "unit": "rpm"}
